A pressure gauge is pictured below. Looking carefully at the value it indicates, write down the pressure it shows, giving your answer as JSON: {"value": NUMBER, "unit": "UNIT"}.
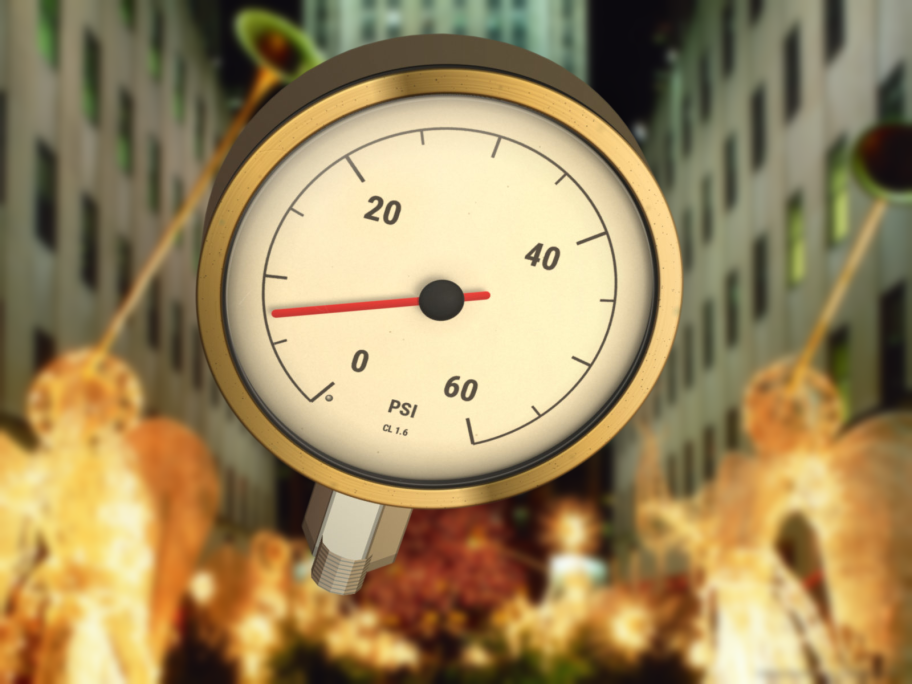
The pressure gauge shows {"value": 7.5, "unit": "psi"}
